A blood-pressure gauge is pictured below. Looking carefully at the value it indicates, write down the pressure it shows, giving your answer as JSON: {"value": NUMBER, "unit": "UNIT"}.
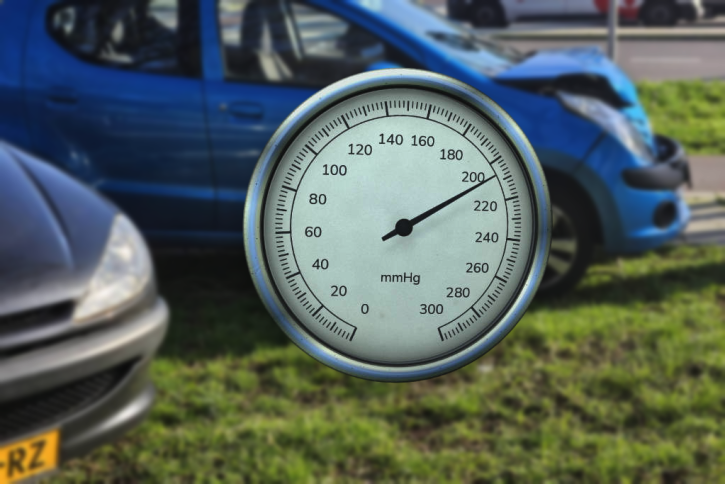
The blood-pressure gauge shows {"value": 206, "unit": "mmHg"}
